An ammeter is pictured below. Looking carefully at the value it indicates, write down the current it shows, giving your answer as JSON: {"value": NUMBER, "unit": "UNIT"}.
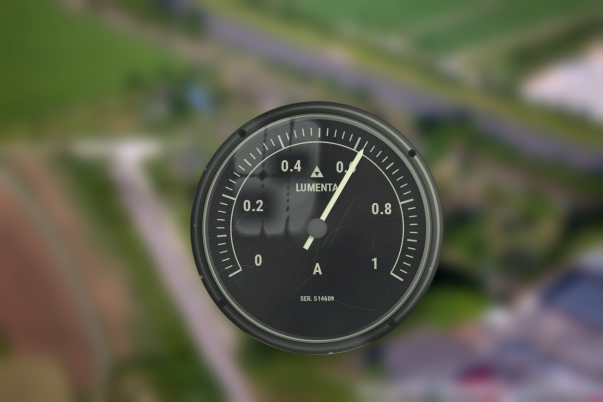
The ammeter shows {"value": 0.62, "unit": "A"}
